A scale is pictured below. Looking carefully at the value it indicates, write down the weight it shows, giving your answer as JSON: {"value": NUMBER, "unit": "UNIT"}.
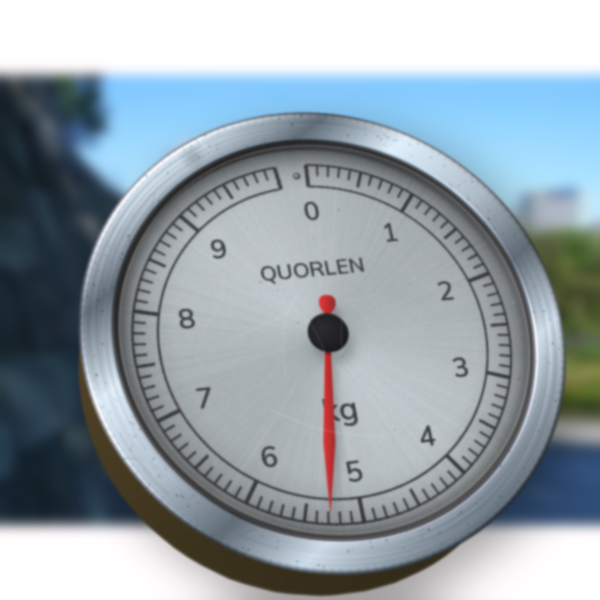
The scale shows {"value": 5.3, "unit": "kg"}
